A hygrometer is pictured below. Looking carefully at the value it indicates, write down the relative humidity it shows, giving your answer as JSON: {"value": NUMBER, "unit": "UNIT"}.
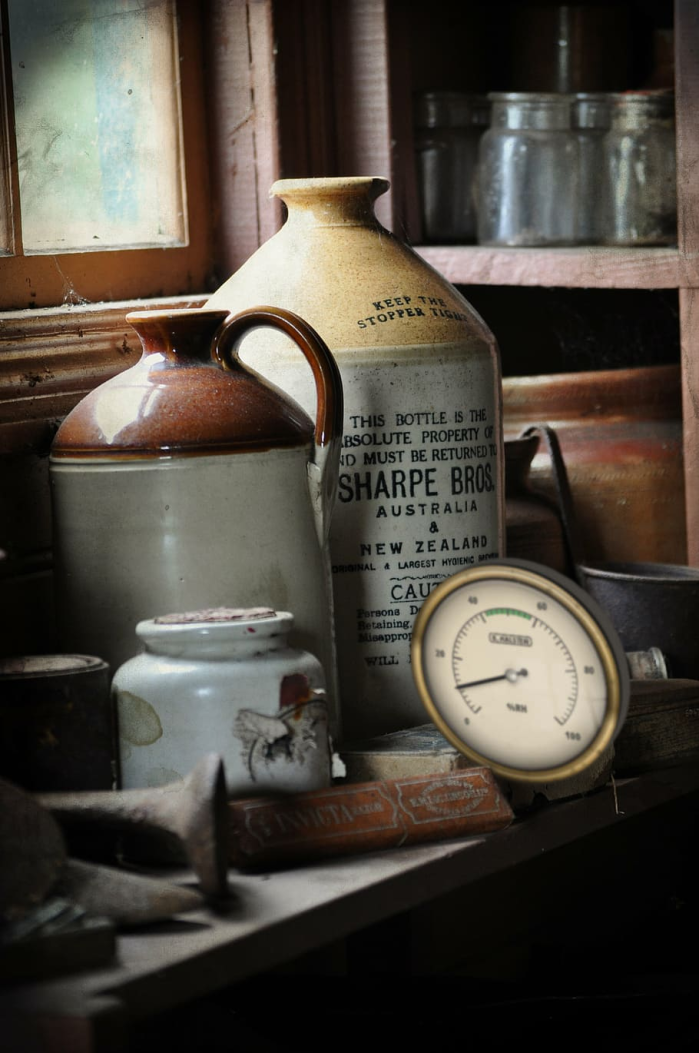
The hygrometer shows {"value": 10, "unit": "%"}
